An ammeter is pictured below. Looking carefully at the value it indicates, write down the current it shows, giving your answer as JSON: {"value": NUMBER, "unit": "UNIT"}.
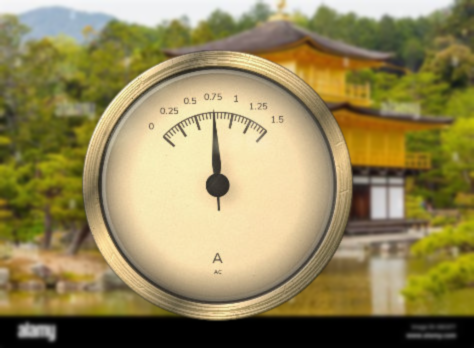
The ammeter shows {"value": 0.75, "unit": "A"}
